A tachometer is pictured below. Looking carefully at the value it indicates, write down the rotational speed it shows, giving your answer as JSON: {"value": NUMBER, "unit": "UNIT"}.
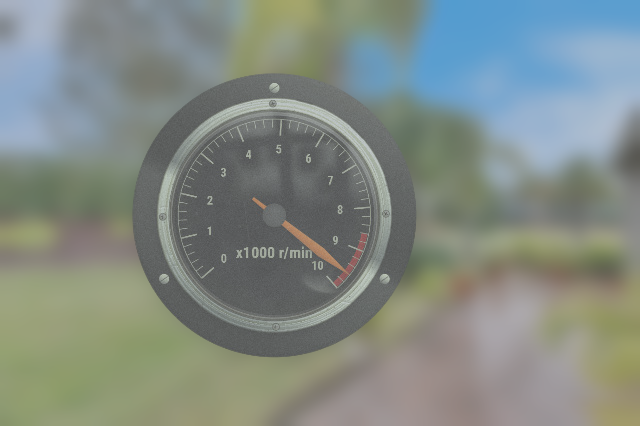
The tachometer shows {"value": 9600, "unit": "rpm"}
